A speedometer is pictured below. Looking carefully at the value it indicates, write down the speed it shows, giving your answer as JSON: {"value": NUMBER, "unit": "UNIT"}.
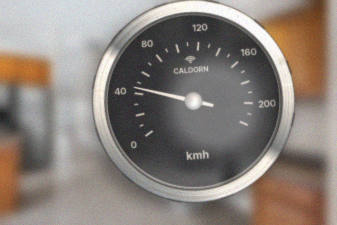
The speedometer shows {"value": 45, "unit": "km/h"}
